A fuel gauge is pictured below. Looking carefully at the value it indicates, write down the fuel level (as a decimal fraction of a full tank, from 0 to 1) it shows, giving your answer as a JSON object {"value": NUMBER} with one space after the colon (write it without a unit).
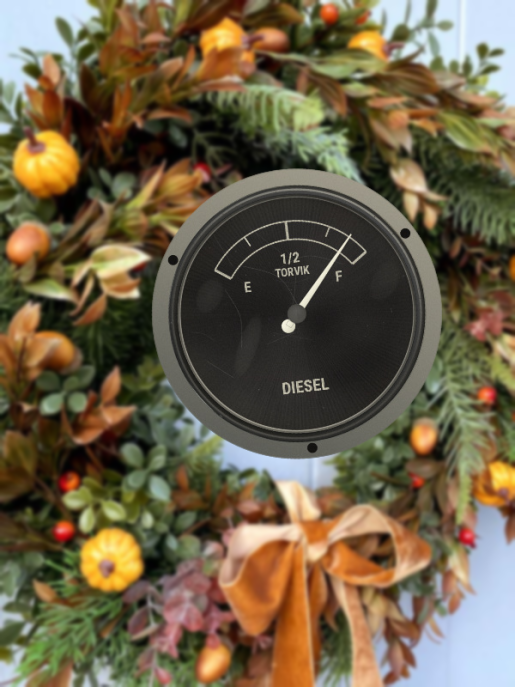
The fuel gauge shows {"value": 0.875}
